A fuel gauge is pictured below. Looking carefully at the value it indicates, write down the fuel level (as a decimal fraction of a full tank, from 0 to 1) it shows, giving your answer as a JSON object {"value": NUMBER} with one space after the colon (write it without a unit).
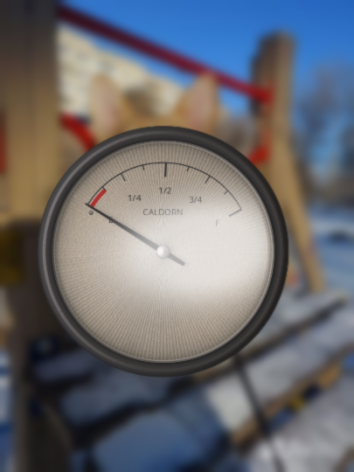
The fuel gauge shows {"value": 0}
